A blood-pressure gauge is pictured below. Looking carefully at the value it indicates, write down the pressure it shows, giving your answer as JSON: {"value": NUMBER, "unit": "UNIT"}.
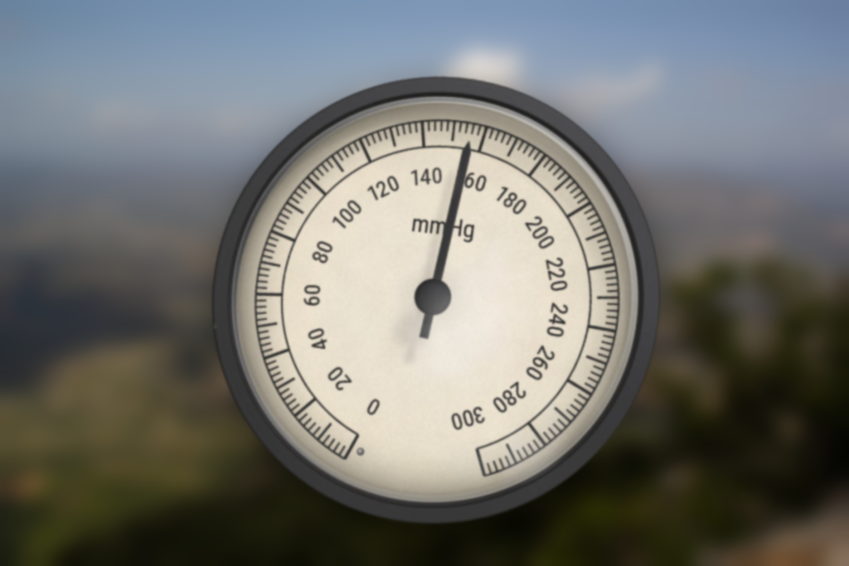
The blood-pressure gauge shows {"value": 156, "unit": "mmHg"}
